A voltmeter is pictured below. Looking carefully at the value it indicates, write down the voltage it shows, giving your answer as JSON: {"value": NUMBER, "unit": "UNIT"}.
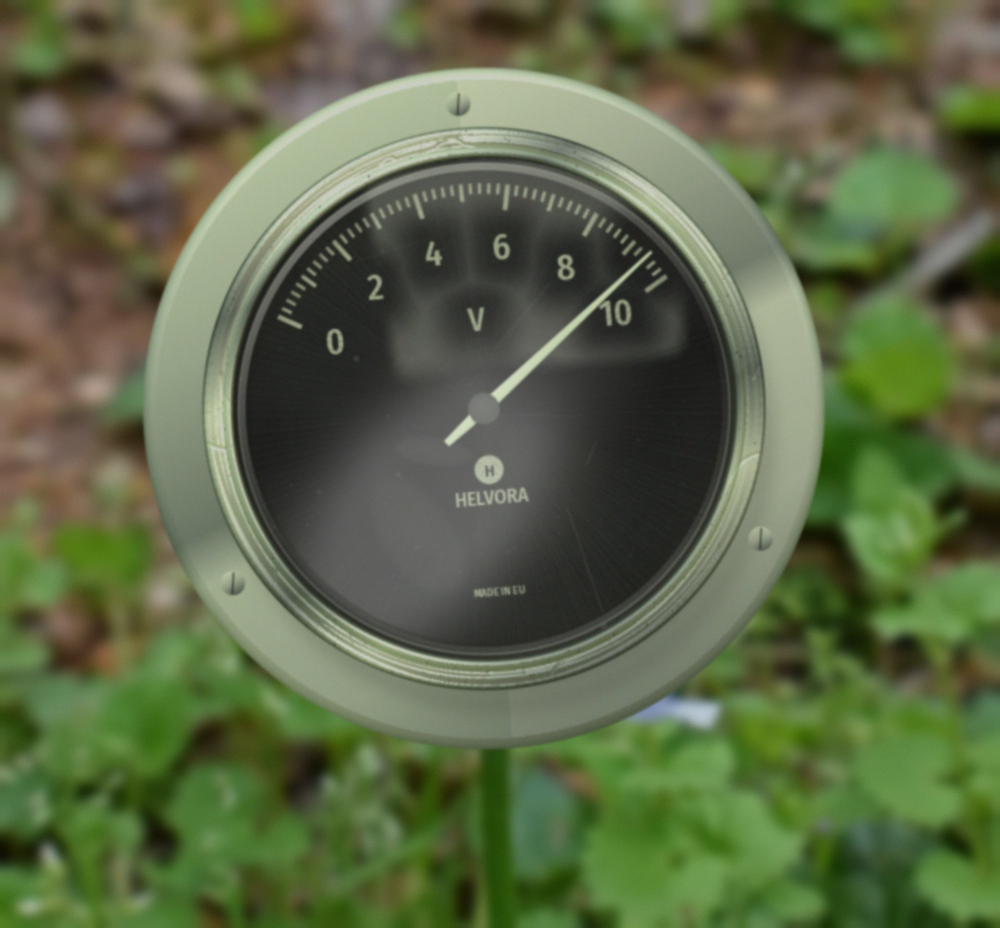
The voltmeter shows {"value": 9.4, "unit": "V"}
